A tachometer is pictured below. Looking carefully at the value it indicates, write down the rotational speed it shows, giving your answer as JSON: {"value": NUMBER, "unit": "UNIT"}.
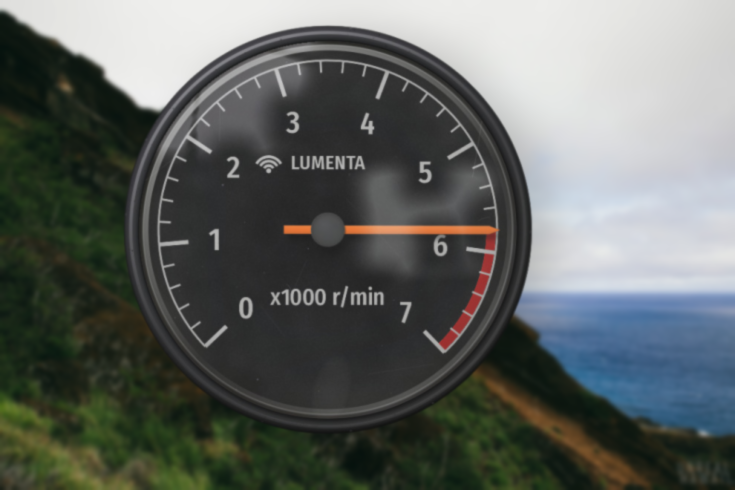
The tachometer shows {"value": 5800, "unit": "rpm"}
